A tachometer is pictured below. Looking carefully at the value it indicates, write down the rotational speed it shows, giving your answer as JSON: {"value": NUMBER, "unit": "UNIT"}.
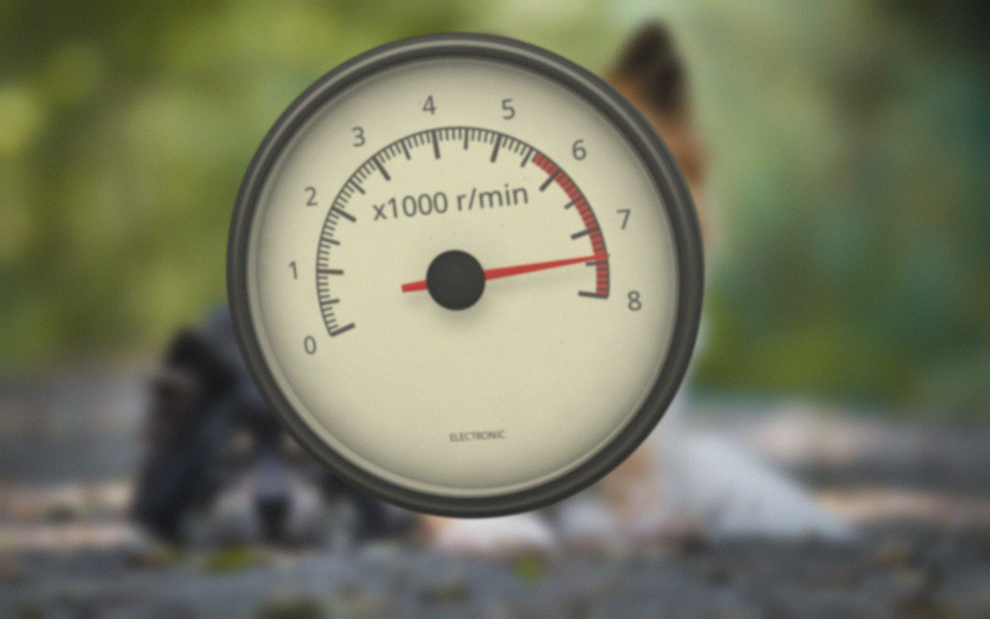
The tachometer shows {"value": 7400, "unit": "rpm"}
